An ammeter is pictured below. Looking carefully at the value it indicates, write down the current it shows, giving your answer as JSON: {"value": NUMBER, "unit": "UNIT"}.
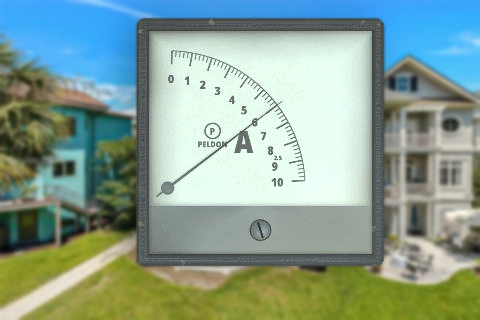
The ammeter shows {"value": 6, "unit": "A"}
